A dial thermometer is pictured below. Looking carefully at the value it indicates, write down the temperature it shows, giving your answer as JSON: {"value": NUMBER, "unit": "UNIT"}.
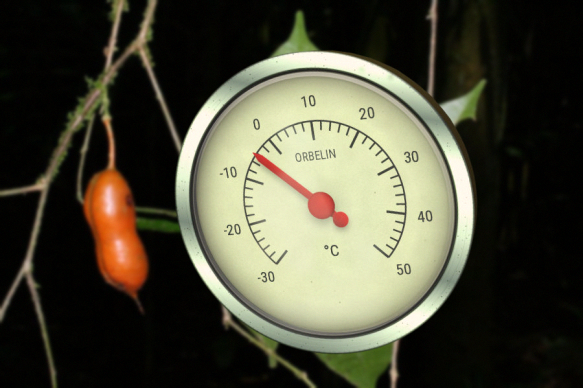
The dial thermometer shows {"value": -4, "unit": "°C"}
